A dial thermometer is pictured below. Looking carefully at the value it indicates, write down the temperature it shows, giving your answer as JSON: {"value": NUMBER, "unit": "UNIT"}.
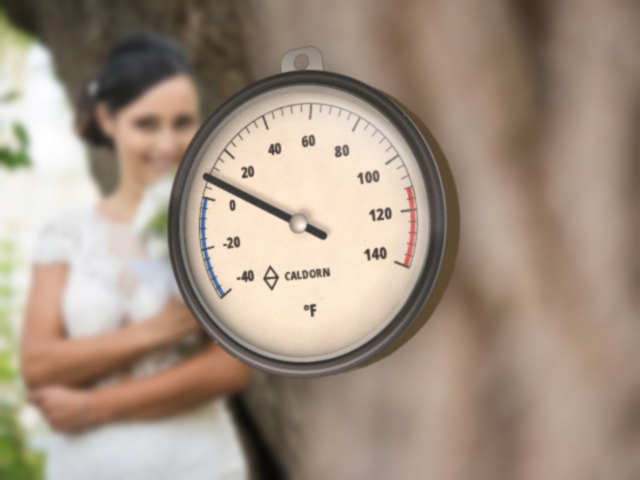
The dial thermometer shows {"value": 8, "unit": "°F"}
